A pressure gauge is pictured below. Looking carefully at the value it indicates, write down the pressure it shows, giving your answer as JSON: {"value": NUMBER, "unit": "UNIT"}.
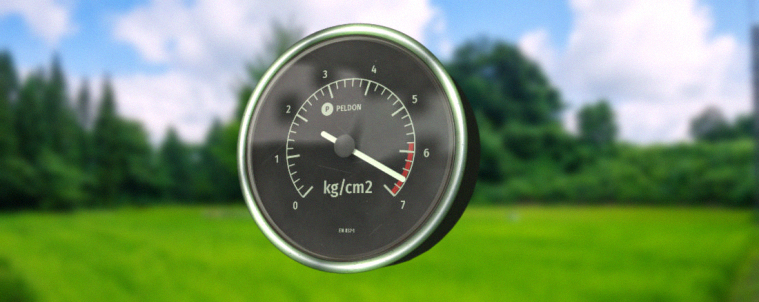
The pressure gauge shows {"value": 6.6, "unit": "kg/cm²"}
